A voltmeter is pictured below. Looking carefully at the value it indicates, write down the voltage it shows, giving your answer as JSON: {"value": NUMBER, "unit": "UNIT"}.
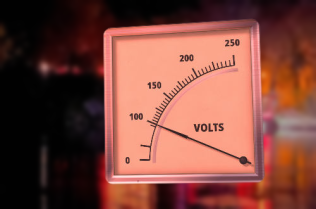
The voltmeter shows {"value": 100, "unit": "V"}
